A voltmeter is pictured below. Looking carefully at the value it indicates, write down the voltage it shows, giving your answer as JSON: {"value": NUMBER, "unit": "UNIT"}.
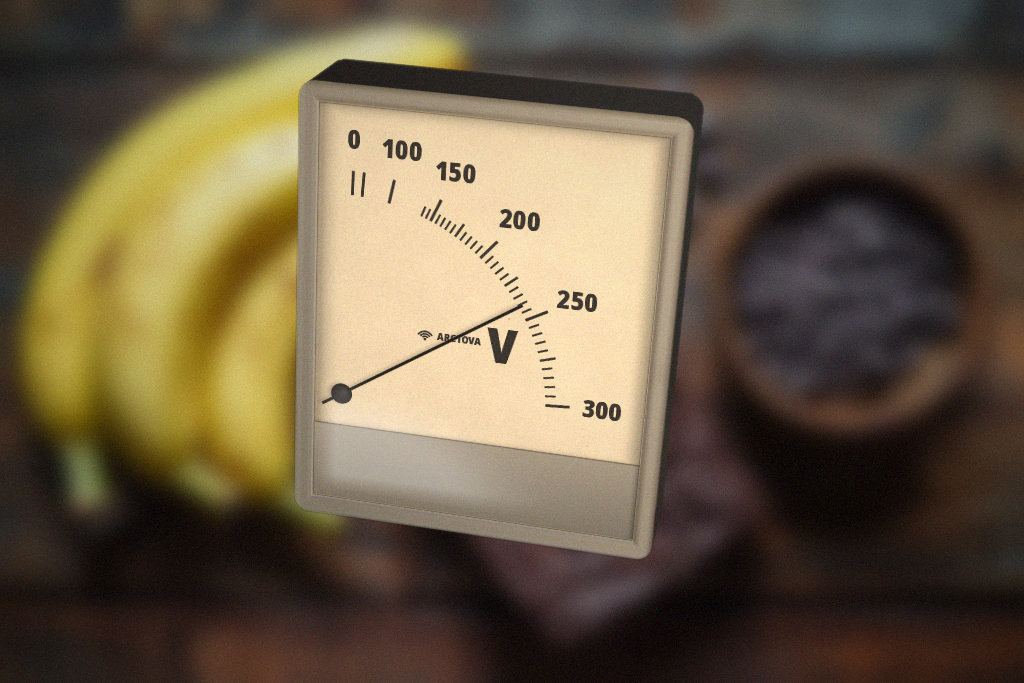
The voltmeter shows {"value": 240, "unit": "V"}
